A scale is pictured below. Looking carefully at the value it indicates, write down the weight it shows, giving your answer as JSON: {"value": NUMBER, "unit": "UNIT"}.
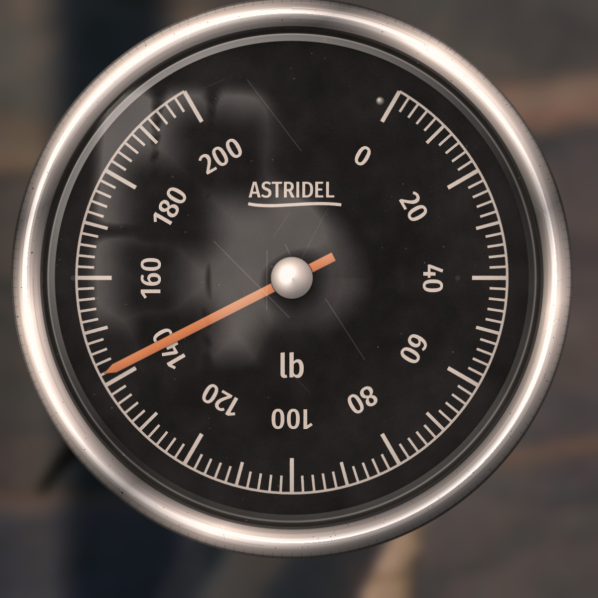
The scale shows {"value": 142, "unit": "lb"}
